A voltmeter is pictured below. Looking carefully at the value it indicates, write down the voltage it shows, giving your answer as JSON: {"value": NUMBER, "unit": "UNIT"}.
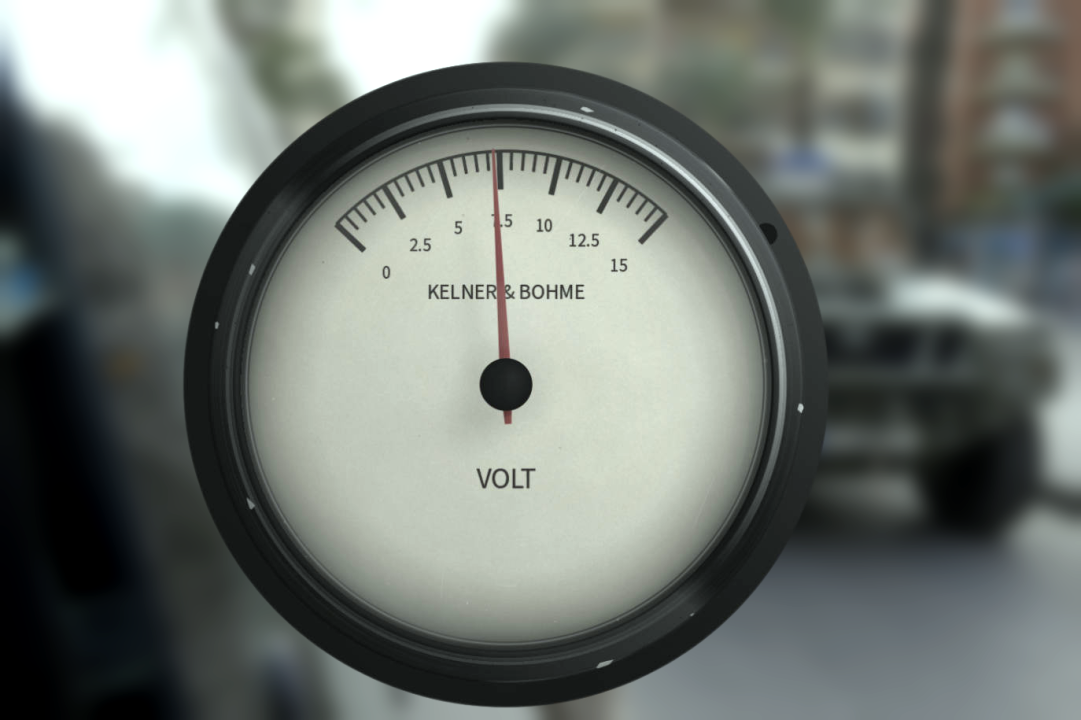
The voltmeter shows {"value": 7.25, "unit": "V"}
